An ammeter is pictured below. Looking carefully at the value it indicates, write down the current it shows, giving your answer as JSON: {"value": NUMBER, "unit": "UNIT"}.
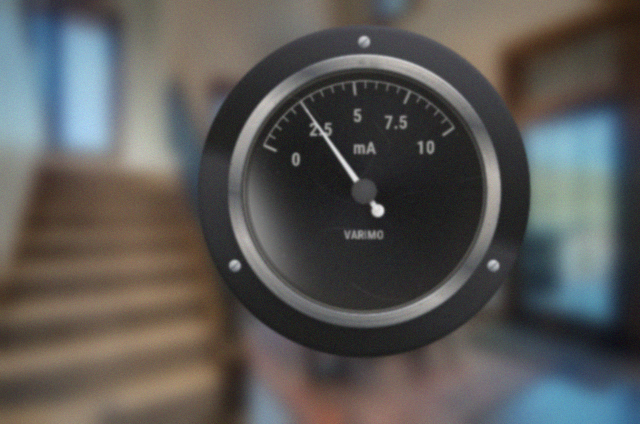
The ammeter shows {"value": 2.5, "unit": "mA"}
